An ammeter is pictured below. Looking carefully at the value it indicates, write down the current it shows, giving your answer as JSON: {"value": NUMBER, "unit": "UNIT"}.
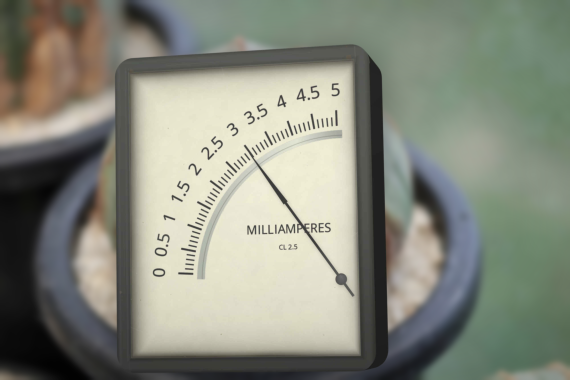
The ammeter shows {"value": 3, "unit": "mA"}
